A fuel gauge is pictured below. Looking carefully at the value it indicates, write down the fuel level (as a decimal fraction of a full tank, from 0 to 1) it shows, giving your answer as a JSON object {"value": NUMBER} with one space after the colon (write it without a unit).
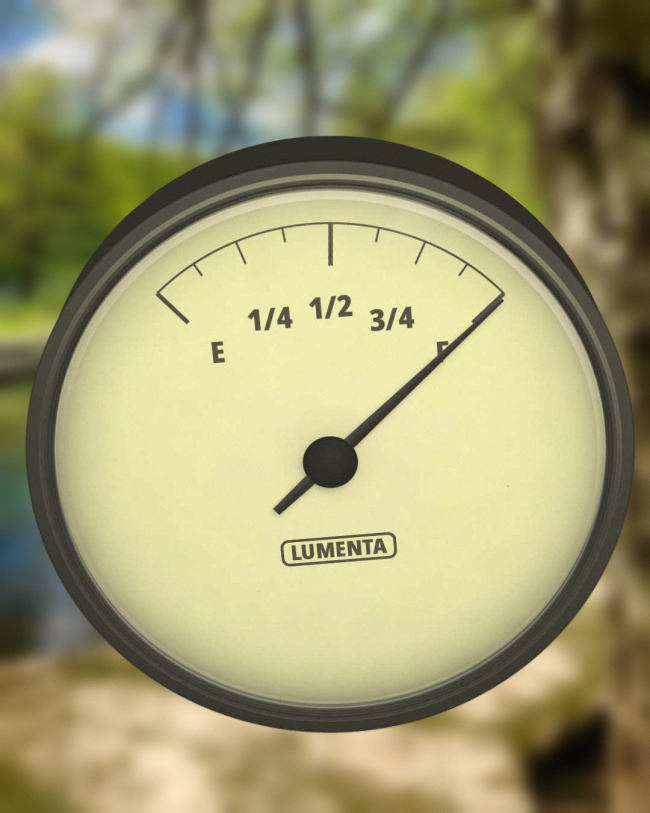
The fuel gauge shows {"value": 1}
